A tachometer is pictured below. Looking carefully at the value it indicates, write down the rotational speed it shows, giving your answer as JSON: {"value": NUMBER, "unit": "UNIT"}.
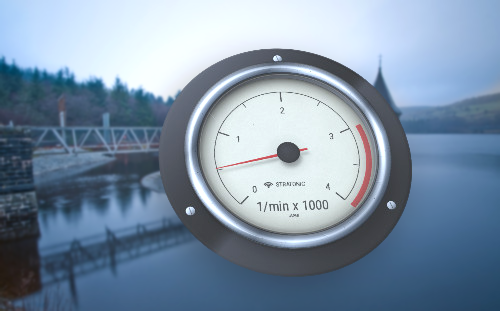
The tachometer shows {"value": 500, "unit": "rpm"}
